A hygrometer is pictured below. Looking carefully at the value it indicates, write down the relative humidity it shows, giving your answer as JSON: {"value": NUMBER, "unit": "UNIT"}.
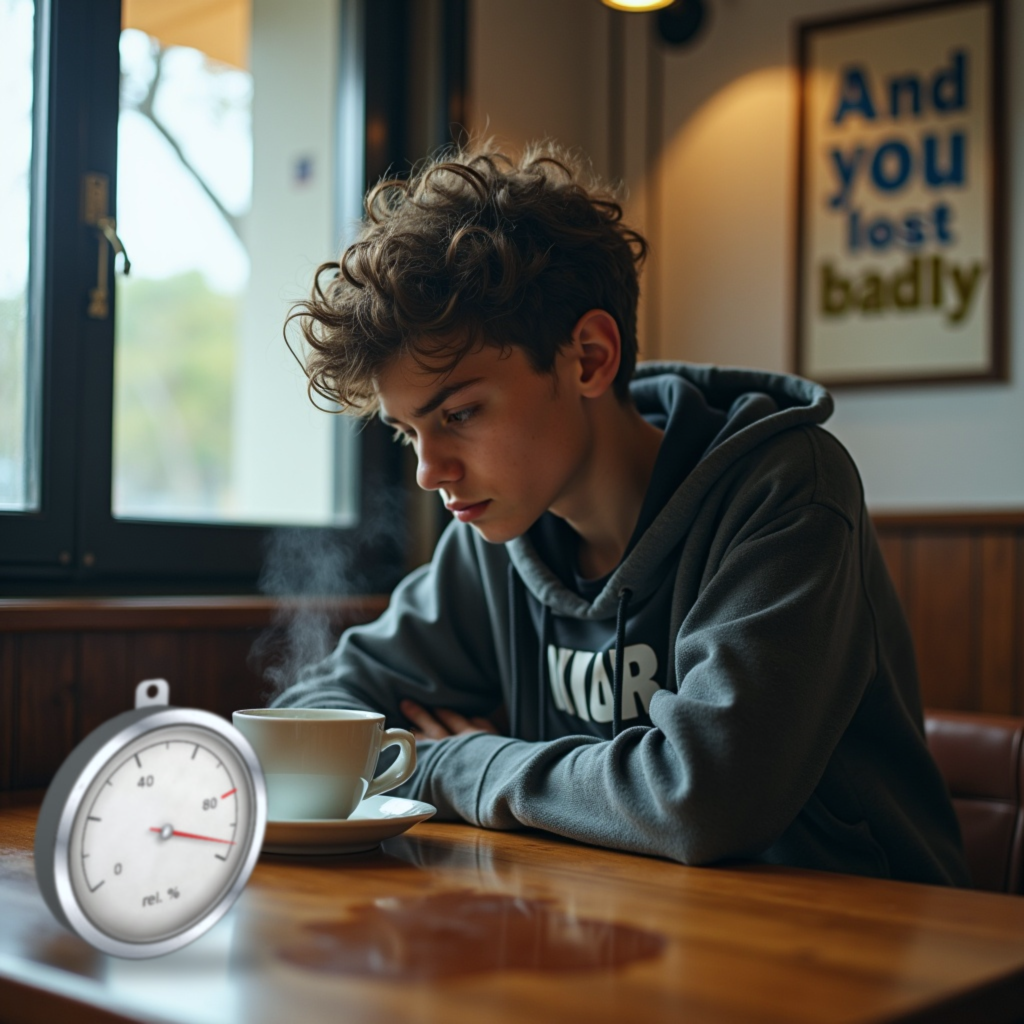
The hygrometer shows {"value": 95, "unit": "%"}
